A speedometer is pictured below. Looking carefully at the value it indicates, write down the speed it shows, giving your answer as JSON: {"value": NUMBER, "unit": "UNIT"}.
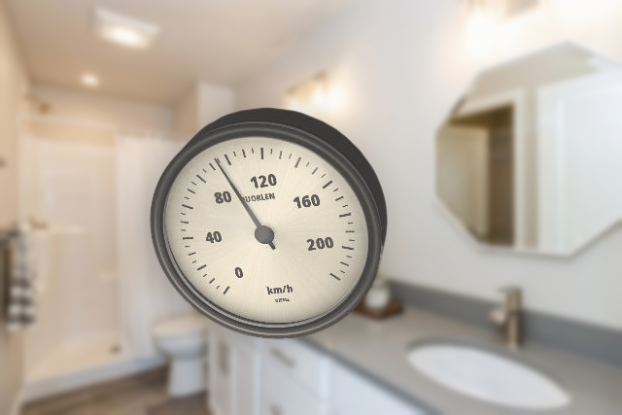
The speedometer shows {"value": 95, "unit": "km/h"}
